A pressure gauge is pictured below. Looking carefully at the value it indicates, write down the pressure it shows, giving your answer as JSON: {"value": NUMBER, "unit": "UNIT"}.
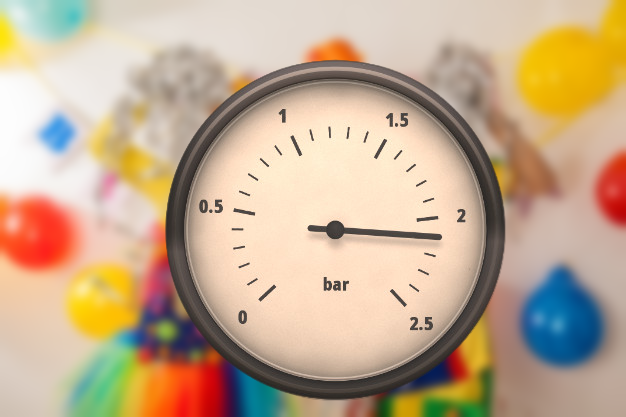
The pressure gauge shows {"value": 2.1, "unit": "bar"}
